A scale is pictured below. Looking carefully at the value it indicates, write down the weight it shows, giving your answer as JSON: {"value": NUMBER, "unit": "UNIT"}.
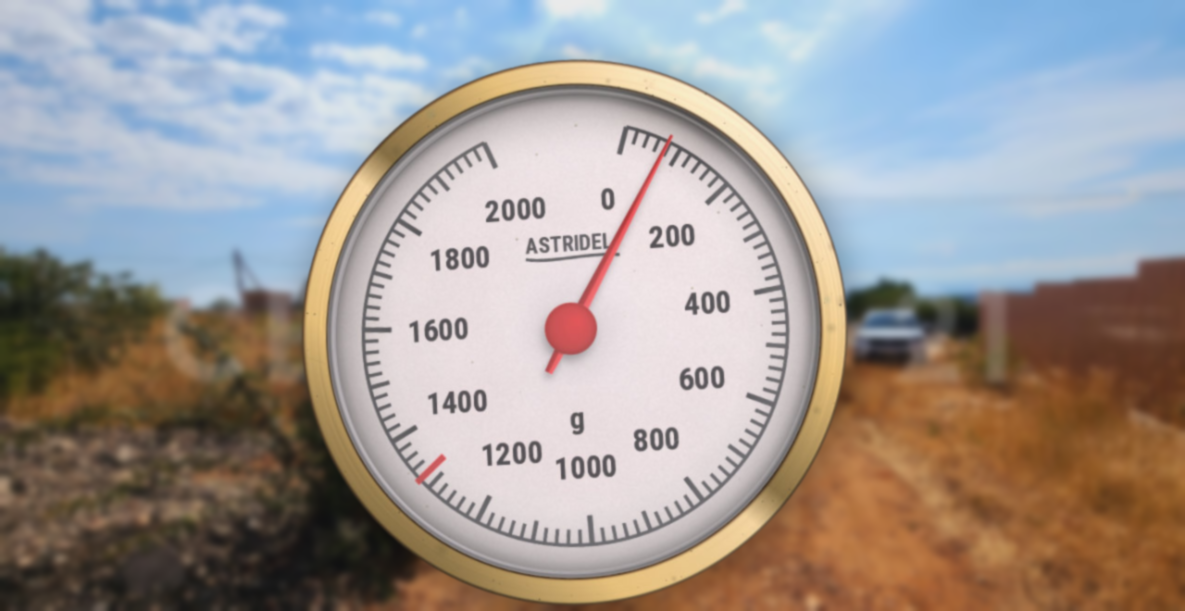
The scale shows {"value": 80, "unit": "g"}
